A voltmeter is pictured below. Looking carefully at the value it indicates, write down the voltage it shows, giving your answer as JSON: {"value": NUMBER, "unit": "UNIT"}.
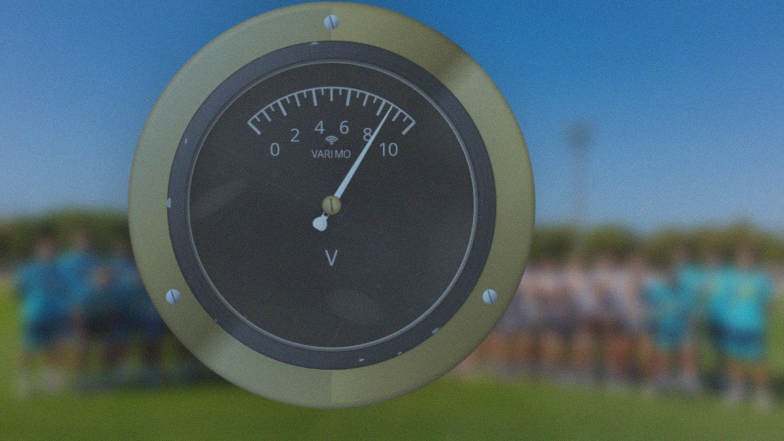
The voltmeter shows {"value": 8.5, "unit": "V"}
